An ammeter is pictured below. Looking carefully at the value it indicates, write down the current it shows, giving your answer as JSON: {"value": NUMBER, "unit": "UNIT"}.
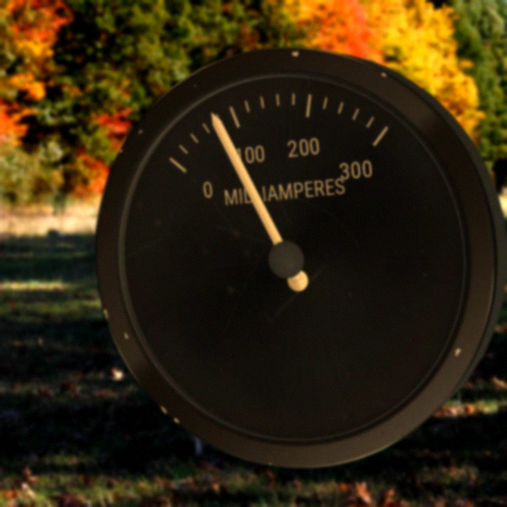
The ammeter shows {"value": 80, "unit": "mA"}
